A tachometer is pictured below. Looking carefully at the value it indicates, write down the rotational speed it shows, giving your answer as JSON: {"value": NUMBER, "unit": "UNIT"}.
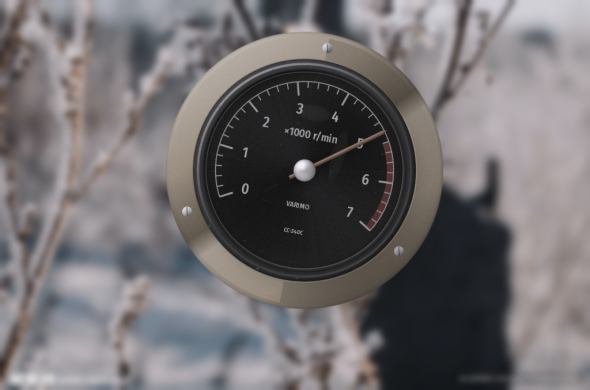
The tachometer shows {"value": 5000, "unit": "rpm"}
